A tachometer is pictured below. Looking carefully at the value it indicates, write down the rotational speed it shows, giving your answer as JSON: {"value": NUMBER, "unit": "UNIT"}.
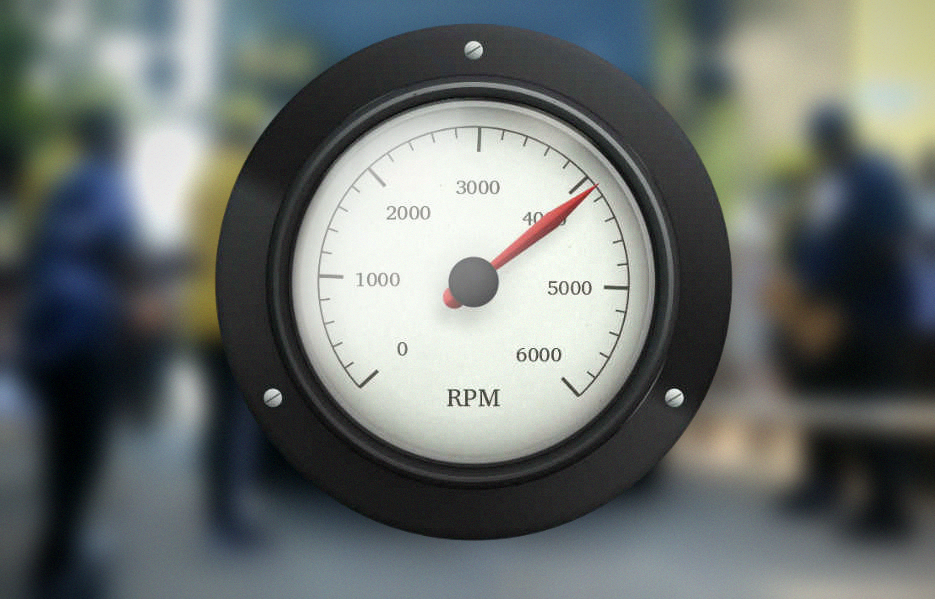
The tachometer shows {"value": 4100, "unit": "rpm"}
